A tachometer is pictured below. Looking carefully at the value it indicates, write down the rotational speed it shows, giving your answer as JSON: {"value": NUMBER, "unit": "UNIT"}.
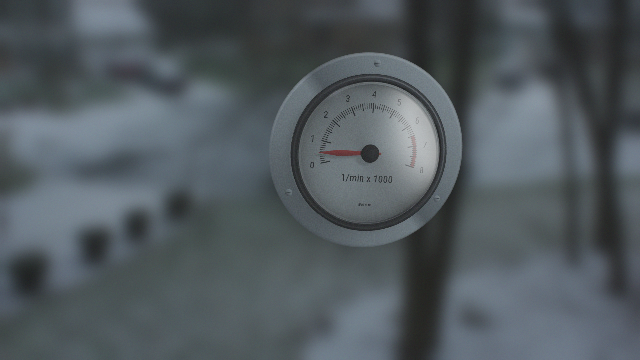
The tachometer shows {"value": 500, "unit": "rpm"}
